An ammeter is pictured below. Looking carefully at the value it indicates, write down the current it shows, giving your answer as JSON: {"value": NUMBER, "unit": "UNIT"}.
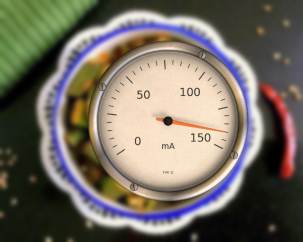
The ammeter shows {"value": 140, "unit": "mA"}
